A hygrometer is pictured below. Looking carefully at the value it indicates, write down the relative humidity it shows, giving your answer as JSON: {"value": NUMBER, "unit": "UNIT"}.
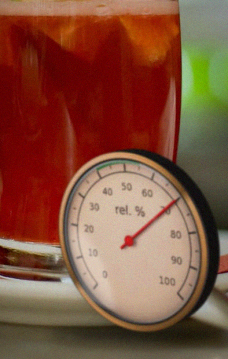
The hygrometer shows {"value": 70, "unit": "%"}
